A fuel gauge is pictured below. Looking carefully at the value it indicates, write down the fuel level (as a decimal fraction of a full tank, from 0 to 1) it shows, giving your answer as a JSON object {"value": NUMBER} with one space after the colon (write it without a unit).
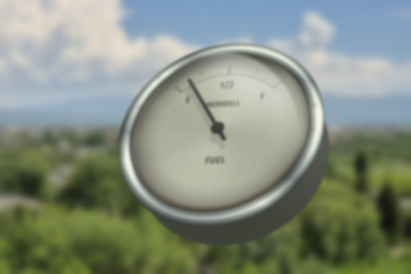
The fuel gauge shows {"value": 0.125}
